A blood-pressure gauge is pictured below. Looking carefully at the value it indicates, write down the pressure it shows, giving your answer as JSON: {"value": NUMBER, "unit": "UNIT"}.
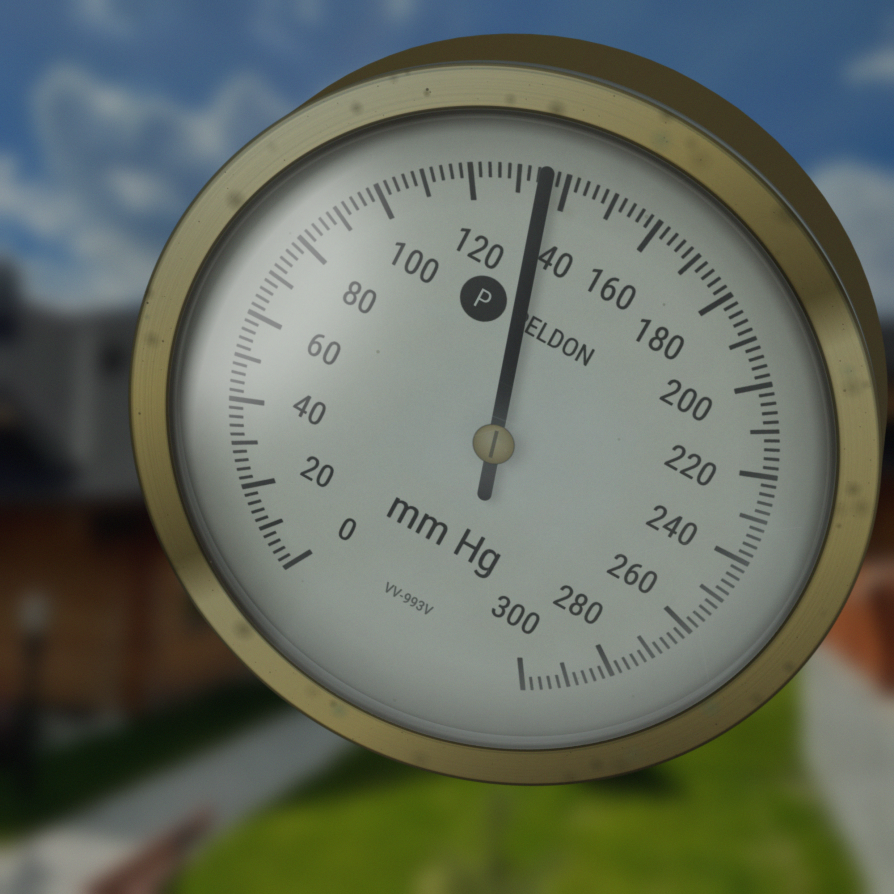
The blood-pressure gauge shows {"value": 136, "unit": "mmHg"}
